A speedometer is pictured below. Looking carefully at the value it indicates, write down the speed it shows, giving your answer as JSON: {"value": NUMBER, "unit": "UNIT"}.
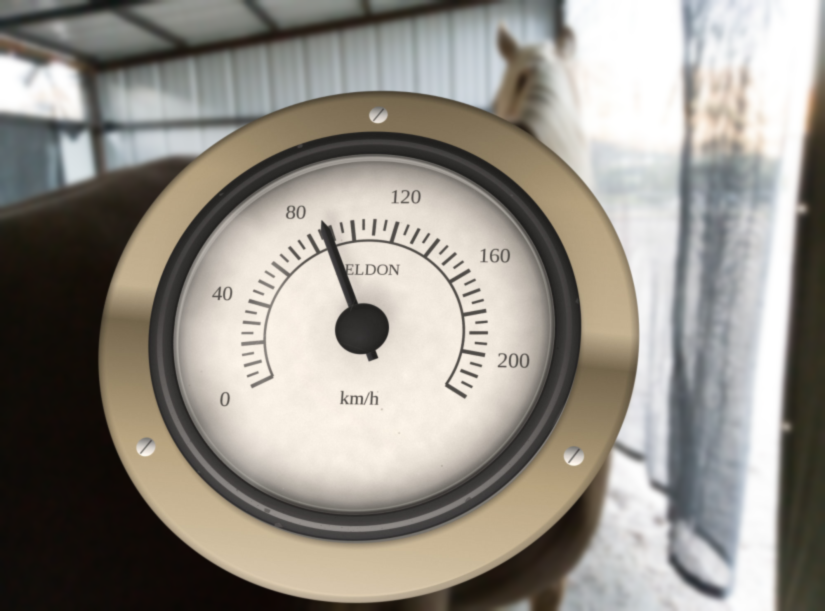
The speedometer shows {"value": 87.5, "unit": "km/h"}
